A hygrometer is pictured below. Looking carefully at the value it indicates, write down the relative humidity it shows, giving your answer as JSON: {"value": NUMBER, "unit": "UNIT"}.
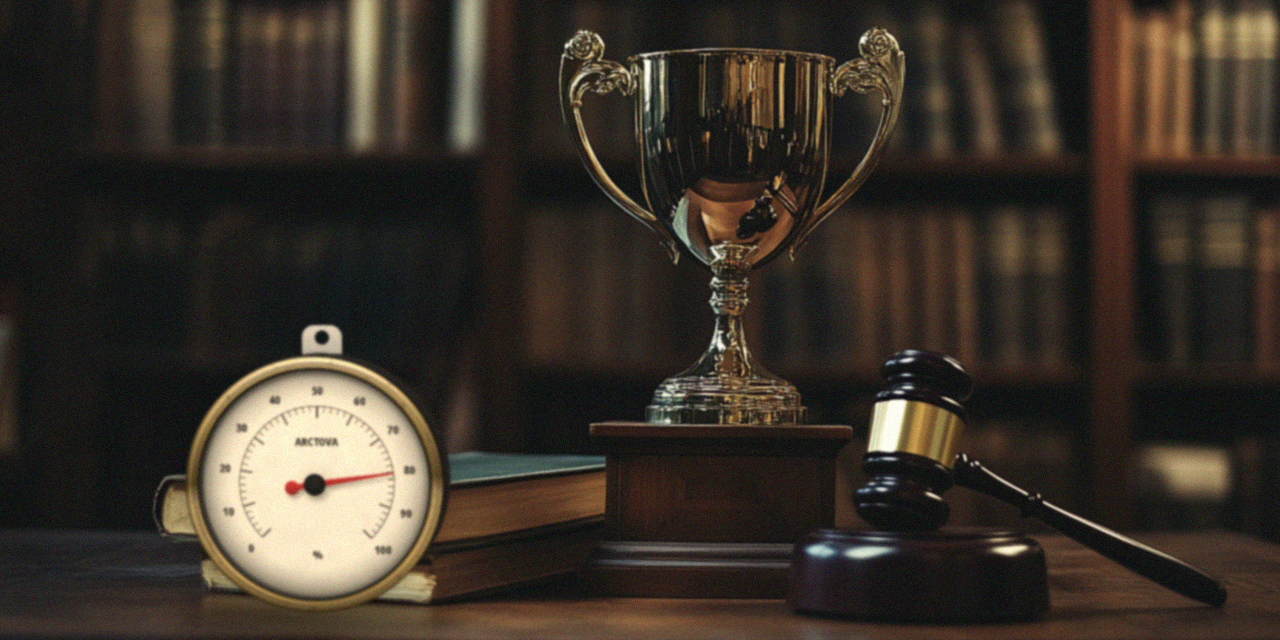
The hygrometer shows {"value": 80, "unit": "%"}
